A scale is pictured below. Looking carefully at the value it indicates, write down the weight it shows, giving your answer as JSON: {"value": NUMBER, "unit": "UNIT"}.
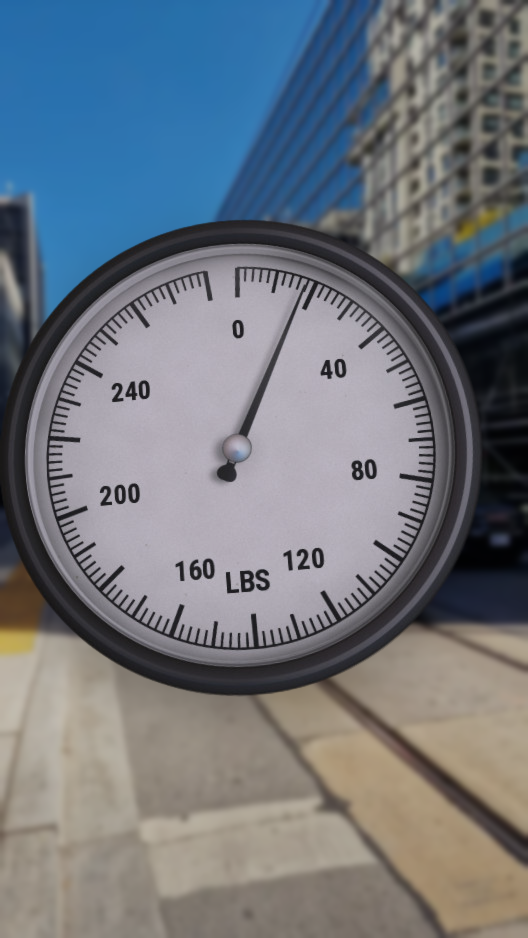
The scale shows {"value": 18, "unit": "lb"}
